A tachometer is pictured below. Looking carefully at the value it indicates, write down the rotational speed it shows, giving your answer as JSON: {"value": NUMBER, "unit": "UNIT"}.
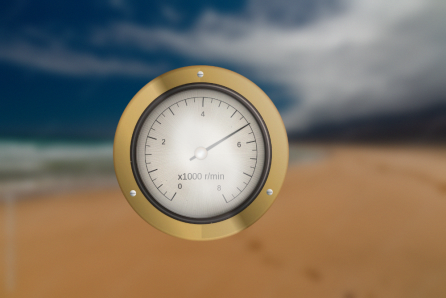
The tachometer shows {"value": 5500, "unit": "rpm"}
